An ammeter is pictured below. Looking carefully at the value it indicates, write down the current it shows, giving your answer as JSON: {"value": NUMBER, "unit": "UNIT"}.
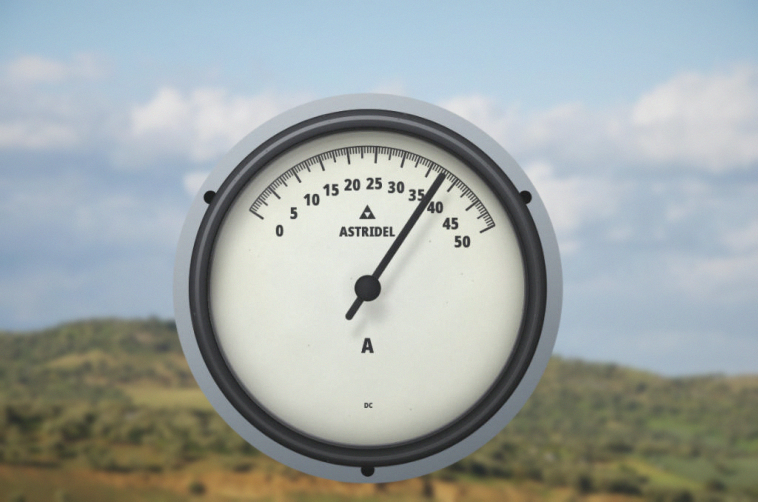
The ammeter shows {"value": 37.5, "unit": "A"}
